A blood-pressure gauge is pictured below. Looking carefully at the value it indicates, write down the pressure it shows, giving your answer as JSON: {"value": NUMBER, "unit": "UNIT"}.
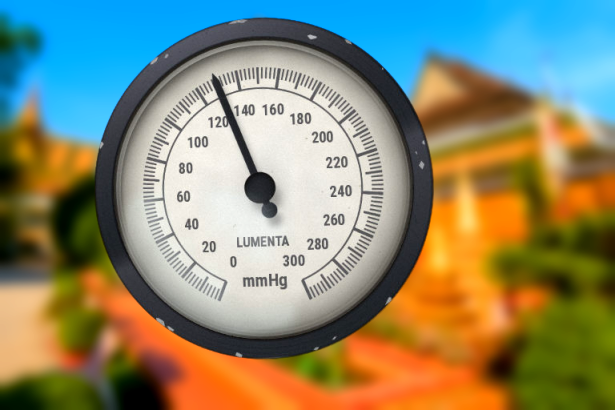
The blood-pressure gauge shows {"value": 130, "unit": "mmHg"}
